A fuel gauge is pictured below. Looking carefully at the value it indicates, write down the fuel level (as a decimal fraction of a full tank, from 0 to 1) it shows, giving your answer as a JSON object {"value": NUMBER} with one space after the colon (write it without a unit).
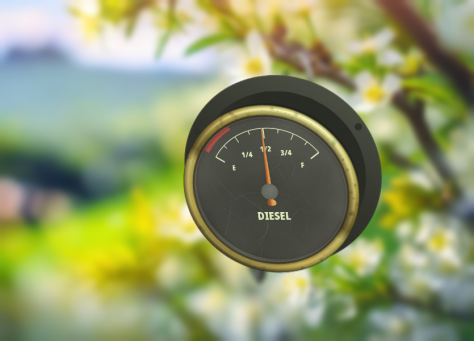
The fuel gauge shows {"value": 0.5}
